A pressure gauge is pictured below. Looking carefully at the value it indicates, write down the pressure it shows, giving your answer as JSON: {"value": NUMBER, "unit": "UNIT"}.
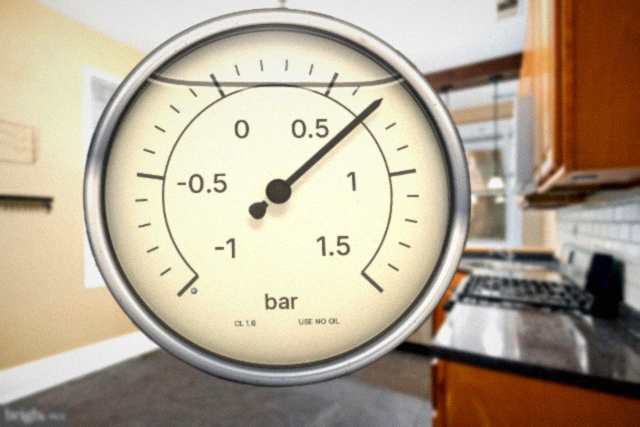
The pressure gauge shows {"value": 0.7, "unit": "bar"}
